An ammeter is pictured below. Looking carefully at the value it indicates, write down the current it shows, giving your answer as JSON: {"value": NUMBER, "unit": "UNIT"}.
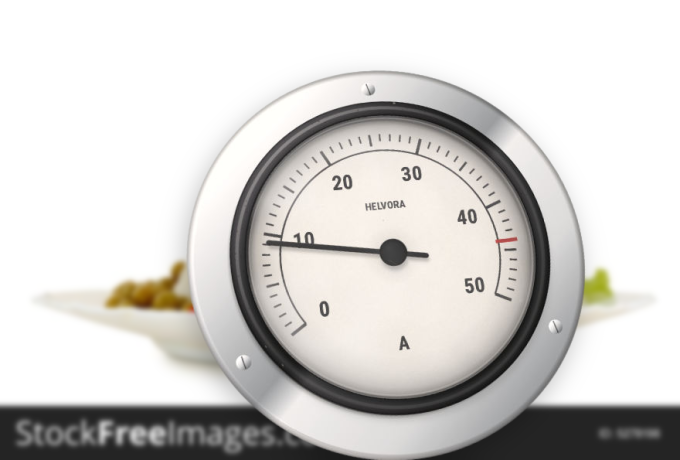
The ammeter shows {"value": 9, "unit": "A"}
